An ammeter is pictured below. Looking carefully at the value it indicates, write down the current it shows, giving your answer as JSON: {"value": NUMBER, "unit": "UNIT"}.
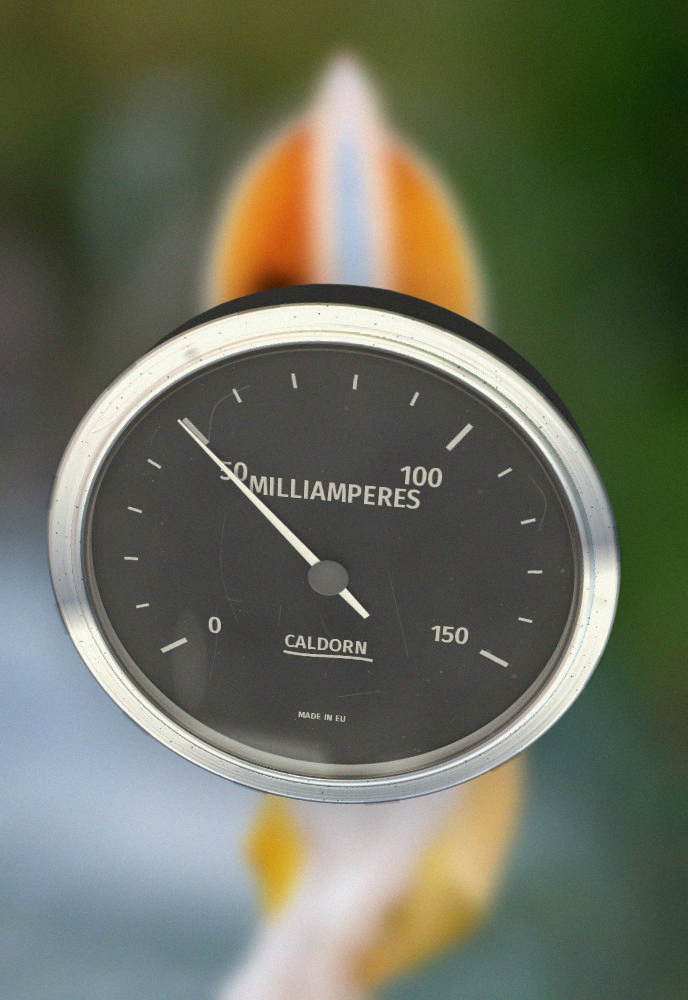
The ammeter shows {"value": 50, "unit": "mA"}
